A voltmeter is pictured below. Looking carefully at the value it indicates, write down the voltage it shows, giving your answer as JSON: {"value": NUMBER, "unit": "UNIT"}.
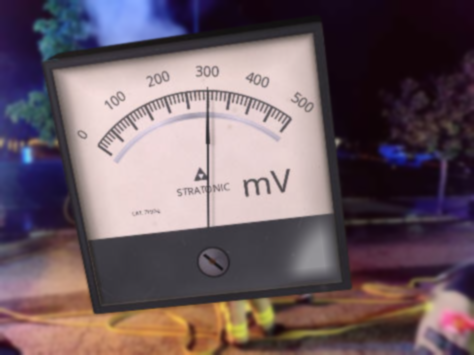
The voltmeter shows {"value": 300, "unit": "mV"}
